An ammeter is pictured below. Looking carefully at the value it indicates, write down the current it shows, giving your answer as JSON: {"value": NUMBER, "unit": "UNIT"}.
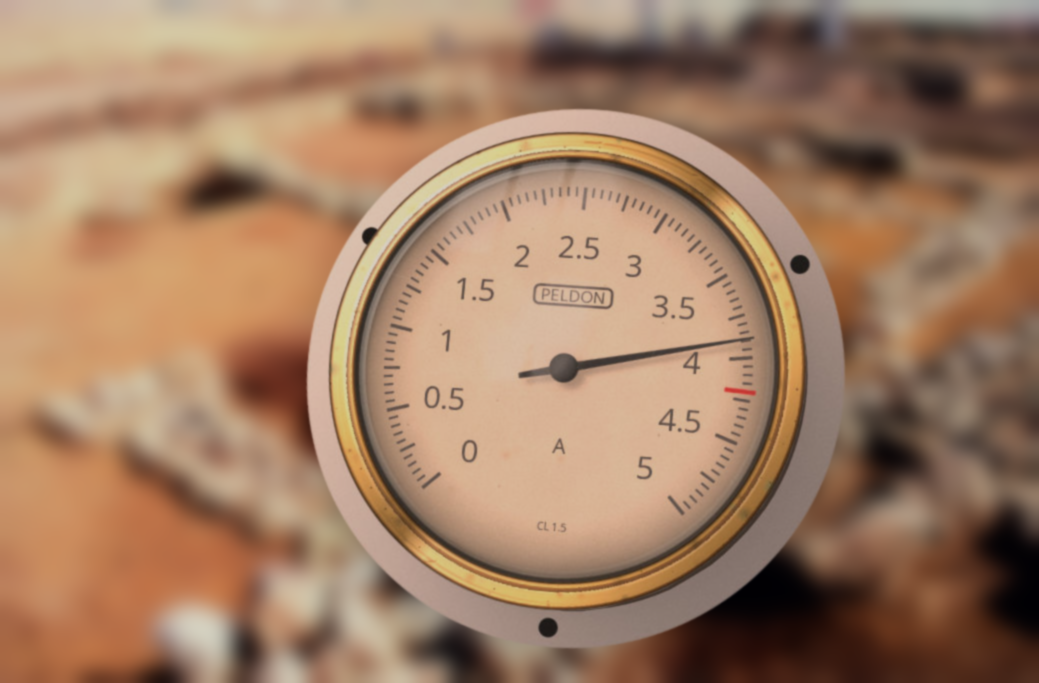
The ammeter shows {"value": 3.9, "unit": "A"}
